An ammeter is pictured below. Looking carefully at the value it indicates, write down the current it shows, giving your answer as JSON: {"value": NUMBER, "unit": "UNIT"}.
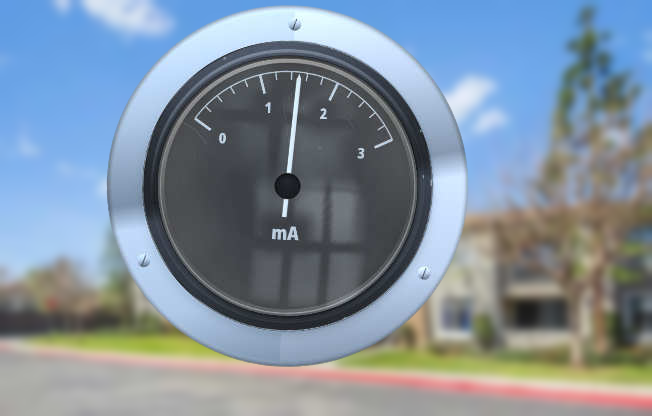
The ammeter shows {"value": 1.5, "unit": "mA"}
